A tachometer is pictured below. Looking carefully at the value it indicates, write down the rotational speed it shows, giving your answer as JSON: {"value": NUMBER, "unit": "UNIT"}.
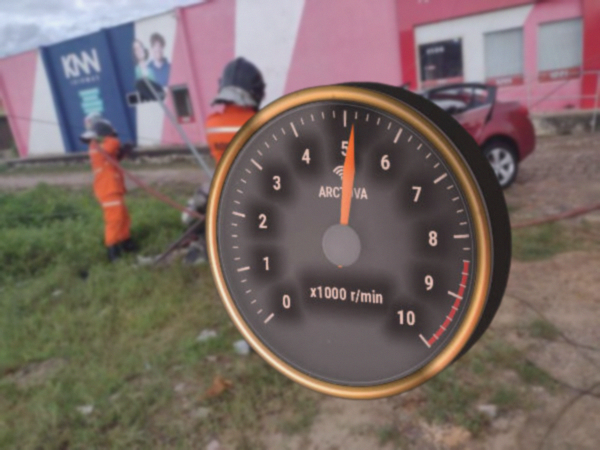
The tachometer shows {"value": 5200, "unit": "rpm"}
